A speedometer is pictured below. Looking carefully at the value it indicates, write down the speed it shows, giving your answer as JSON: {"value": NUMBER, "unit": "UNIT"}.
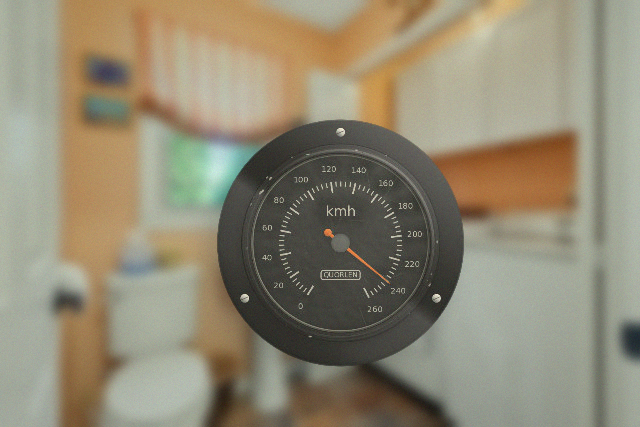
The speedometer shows {"value": 240, "unit": "km/h"}
